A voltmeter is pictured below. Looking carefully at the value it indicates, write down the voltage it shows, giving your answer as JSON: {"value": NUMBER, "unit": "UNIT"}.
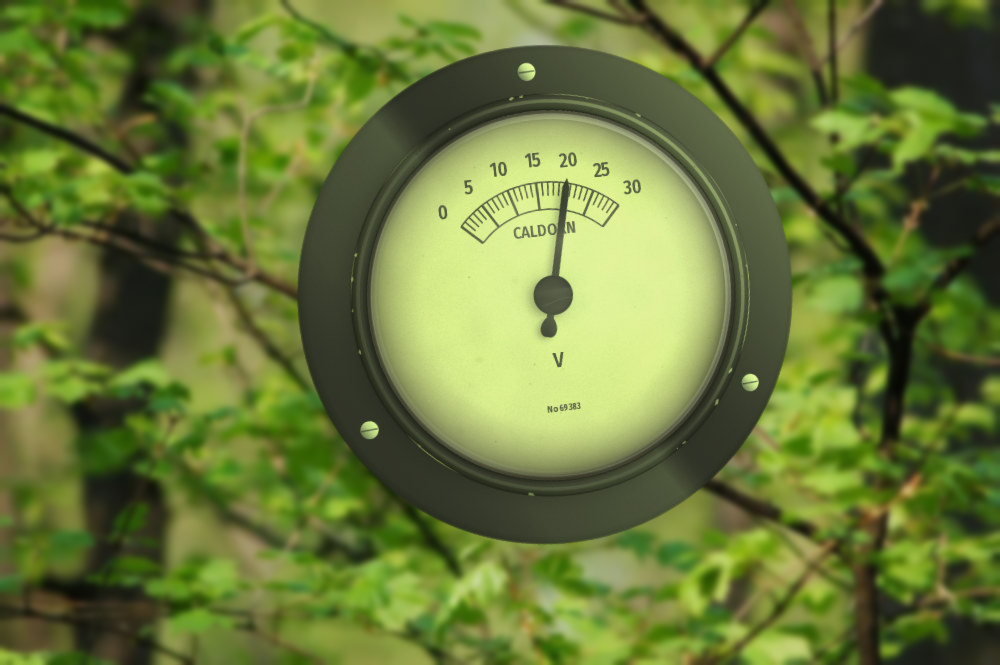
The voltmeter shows {"value": 20, "unit": "V"}
